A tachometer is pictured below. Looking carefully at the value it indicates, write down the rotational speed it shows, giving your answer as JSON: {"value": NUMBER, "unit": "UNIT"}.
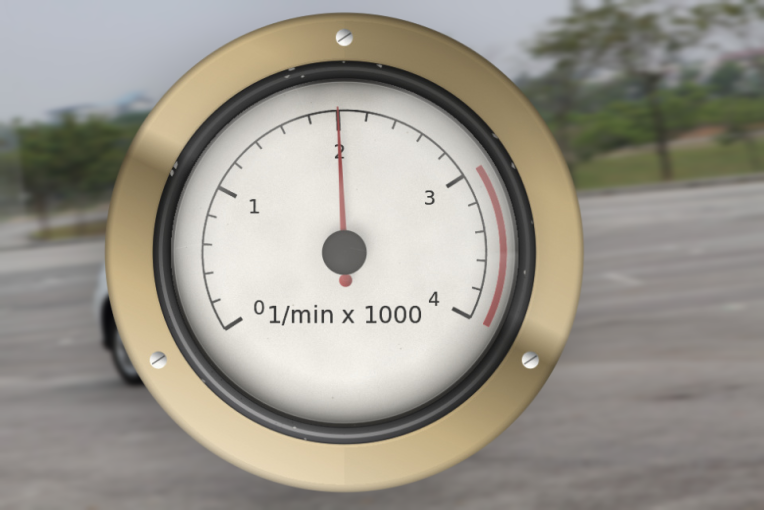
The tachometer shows {"value": 2000, "unit": "rpm"}
